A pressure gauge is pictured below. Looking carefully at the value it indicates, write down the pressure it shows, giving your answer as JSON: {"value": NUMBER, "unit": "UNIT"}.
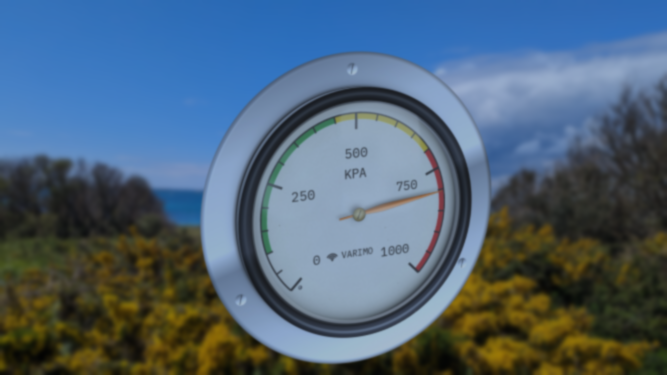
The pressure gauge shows {"value": 800, "unit": "kPa"}
